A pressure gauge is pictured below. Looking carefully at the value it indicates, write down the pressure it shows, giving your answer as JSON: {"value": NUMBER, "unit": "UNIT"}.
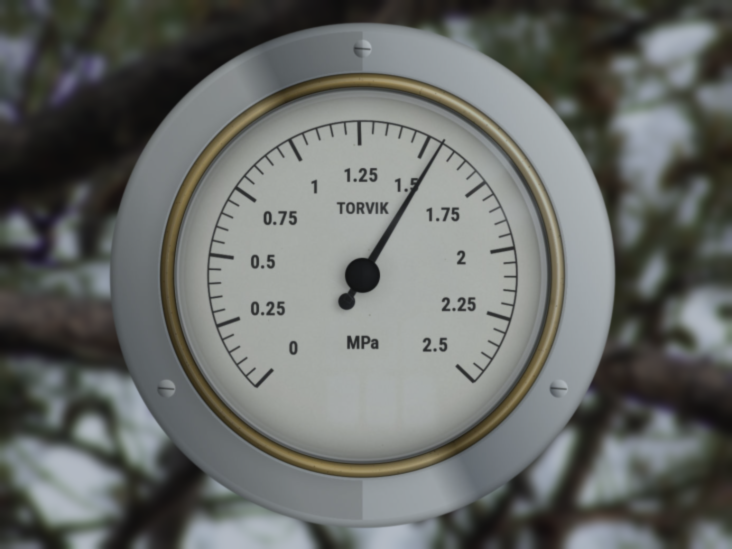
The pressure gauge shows {"value": 1.55, "unit": "MPa"}
